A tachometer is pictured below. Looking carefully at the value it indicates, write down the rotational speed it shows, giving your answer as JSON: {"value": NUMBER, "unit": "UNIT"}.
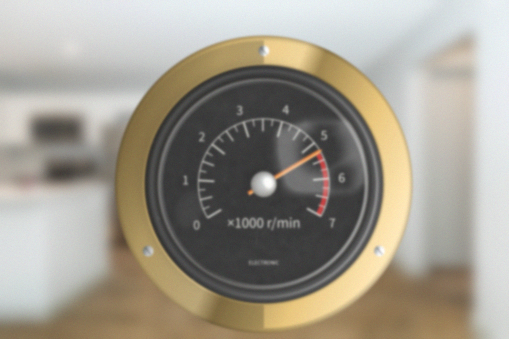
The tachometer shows {"value": 5250, "unit": "rpm"}
